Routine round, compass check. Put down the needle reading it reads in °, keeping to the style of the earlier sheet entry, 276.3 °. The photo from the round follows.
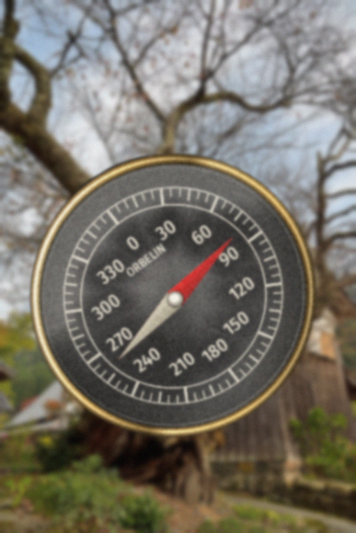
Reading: 80 °
